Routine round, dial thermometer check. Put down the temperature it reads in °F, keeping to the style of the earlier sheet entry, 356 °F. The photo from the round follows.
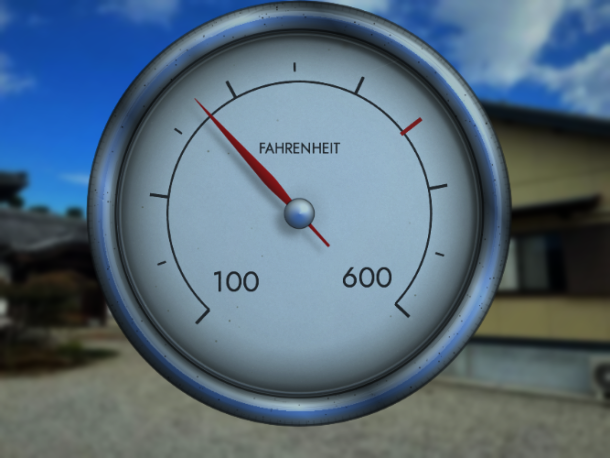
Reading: 275 °F
